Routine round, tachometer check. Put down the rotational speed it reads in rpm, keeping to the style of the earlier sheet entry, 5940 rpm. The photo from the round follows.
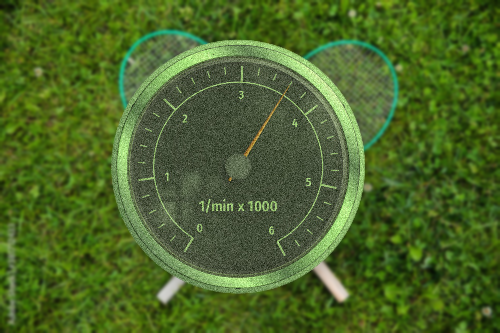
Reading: 3600 rpm
